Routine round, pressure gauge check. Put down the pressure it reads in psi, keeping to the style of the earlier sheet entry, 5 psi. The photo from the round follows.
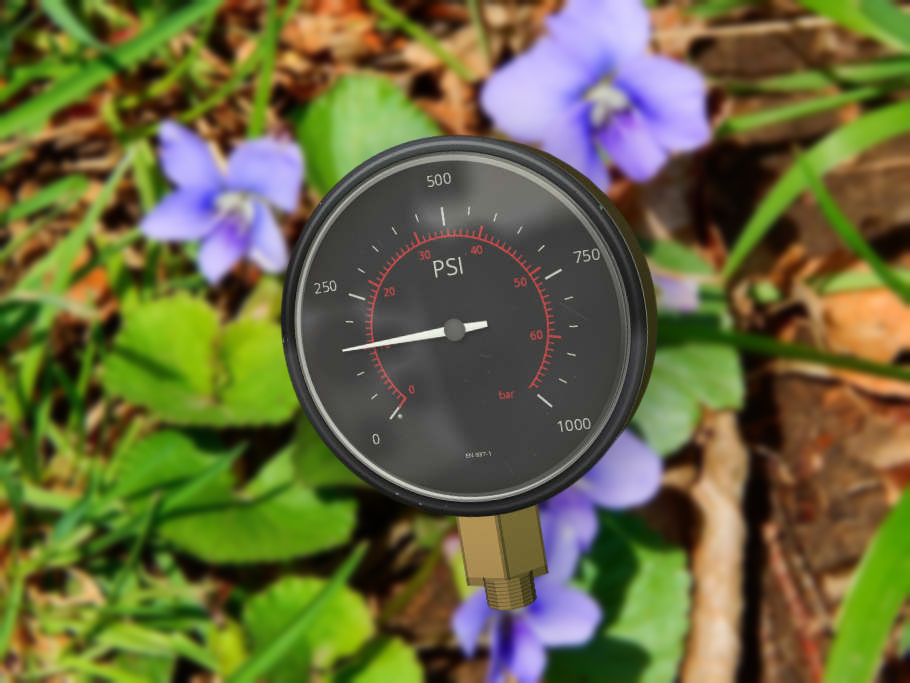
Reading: 150 psi
